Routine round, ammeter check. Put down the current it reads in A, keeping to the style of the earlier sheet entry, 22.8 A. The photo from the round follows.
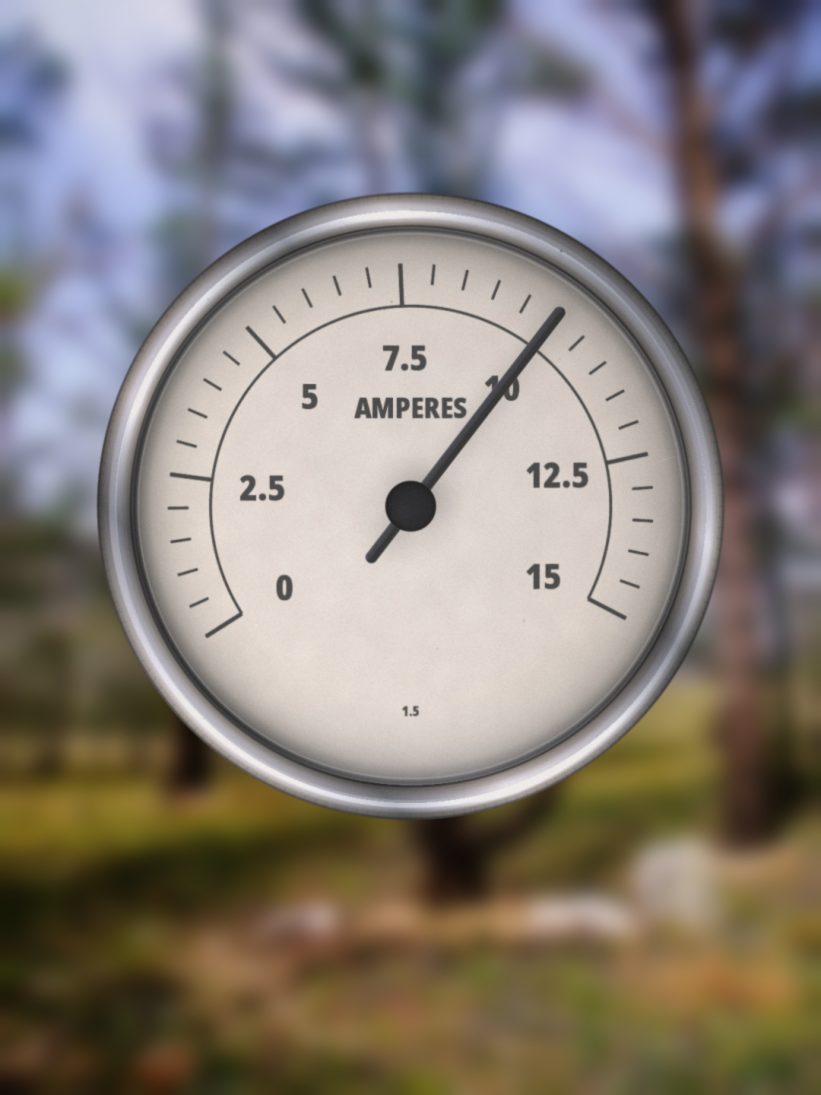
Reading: 10 A
